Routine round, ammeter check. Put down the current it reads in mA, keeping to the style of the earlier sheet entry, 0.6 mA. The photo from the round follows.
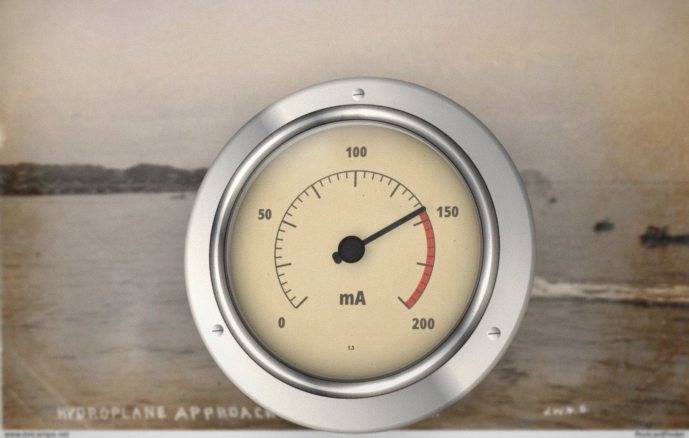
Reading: 145 mA
